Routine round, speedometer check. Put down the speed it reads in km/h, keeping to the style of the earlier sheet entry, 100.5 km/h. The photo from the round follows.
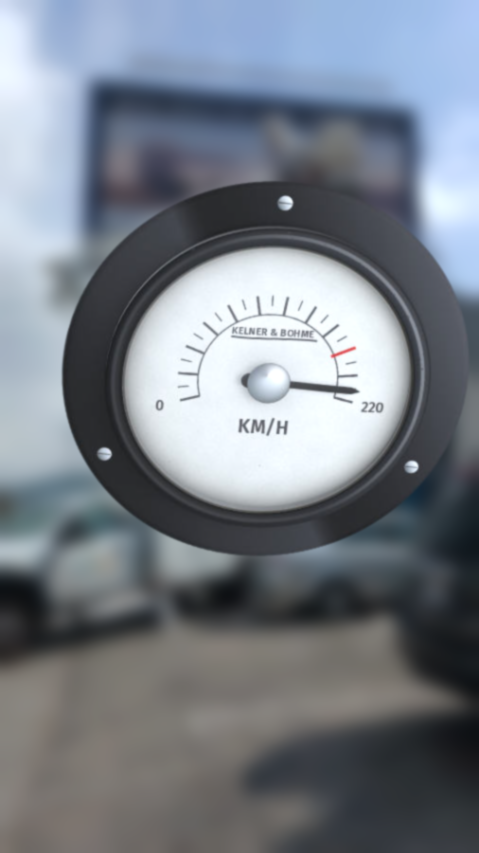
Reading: 210 km/h
